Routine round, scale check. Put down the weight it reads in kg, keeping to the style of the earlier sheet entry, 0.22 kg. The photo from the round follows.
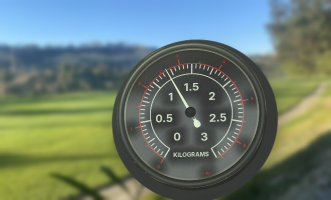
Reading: 1.2 kg
